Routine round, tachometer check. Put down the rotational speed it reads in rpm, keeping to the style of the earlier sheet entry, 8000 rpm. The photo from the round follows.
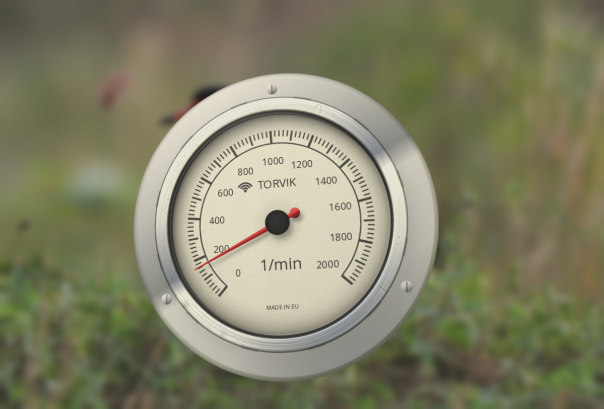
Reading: 160 rpm
